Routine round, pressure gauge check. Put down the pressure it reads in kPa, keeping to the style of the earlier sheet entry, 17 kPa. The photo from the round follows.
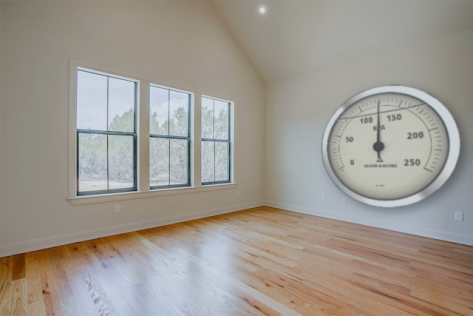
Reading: 125 kPa
